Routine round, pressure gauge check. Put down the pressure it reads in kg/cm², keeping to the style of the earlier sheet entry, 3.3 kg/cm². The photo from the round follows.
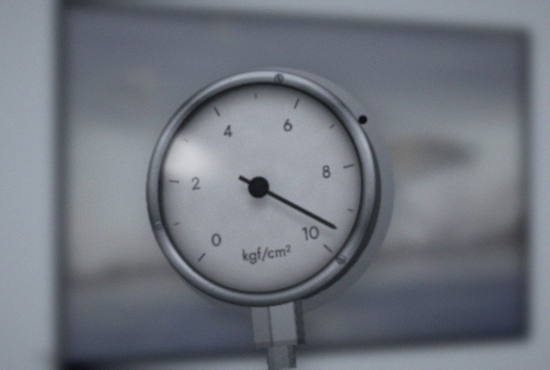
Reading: 9.5 kg/cm²
